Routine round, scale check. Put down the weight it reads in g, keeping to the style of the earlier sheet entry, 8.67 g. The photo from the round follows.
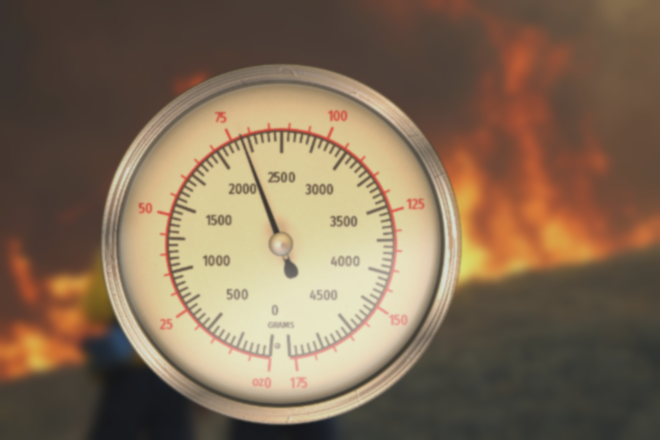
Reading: 2200 g
